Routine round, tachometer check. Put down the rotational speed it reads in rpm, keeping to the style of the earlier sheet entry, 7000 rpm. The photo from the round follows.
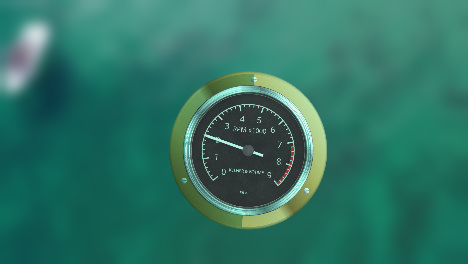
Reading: 2000 rpm
